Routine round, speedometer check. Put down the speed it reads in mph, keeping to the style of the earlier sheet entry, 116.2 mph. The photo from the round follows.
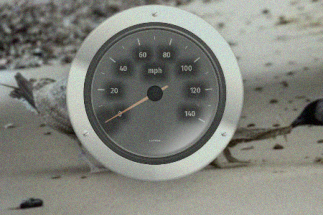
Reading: 0 mph
